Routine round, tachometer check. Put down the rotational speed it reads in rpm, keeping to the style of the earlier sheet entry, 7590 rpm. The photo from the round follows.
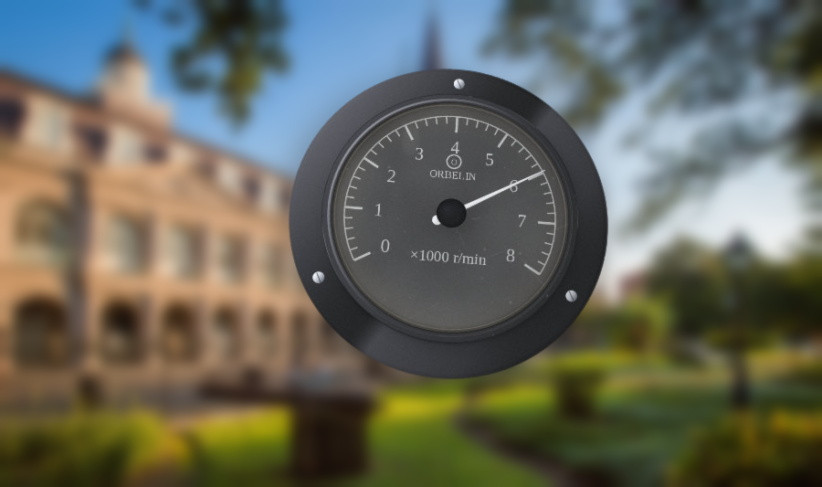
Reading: 6000 rpm
